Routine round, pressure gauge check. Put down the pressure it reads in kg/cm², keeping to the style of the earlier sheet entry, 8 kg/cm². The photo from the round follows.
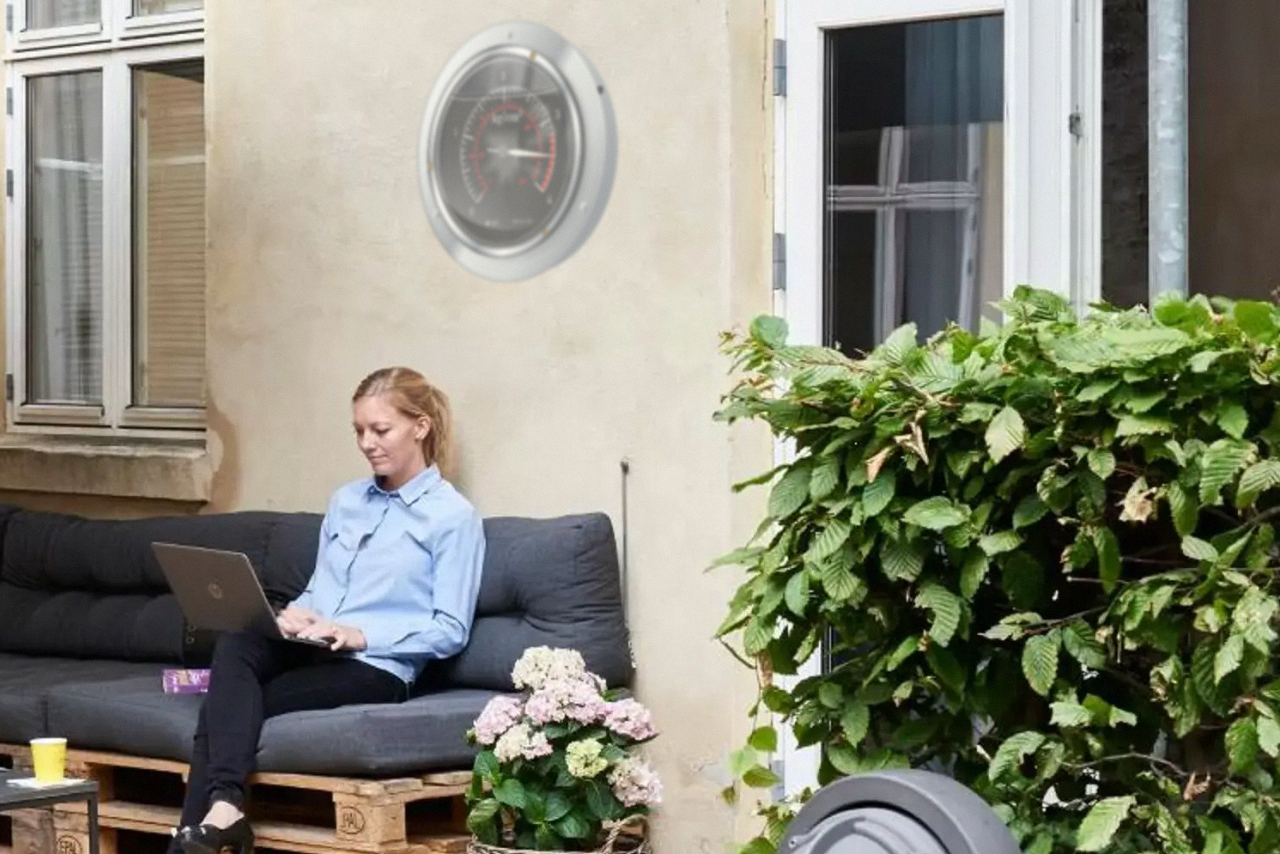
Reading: 3.5 kg/cm²
